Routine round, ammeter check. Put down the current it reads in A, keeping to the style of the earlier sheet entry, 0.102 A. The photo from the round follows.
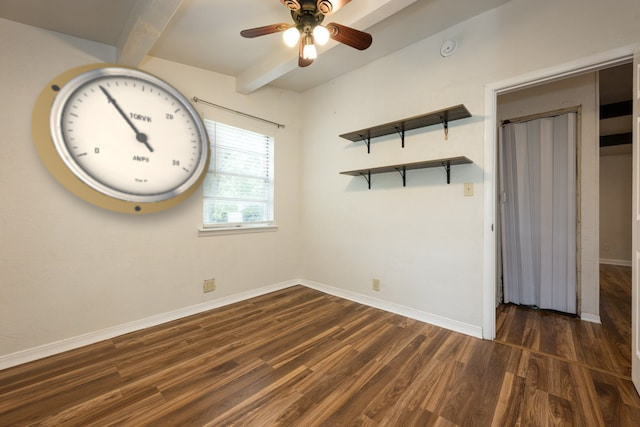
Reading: 10 A
